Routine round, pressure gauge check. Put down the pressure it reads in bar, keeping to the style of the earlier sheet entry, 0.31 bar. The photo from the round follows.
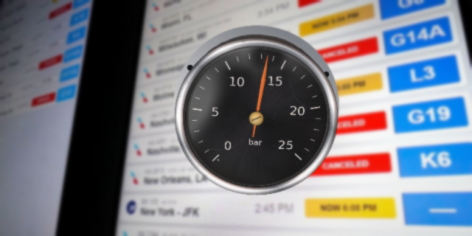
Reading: 13.5 bar
